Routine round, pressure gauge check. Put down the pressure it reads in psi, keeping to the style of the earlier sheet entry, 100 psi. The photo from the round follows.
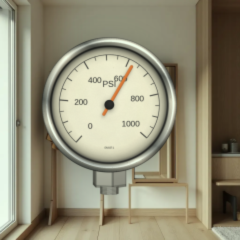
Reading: 625 psi
